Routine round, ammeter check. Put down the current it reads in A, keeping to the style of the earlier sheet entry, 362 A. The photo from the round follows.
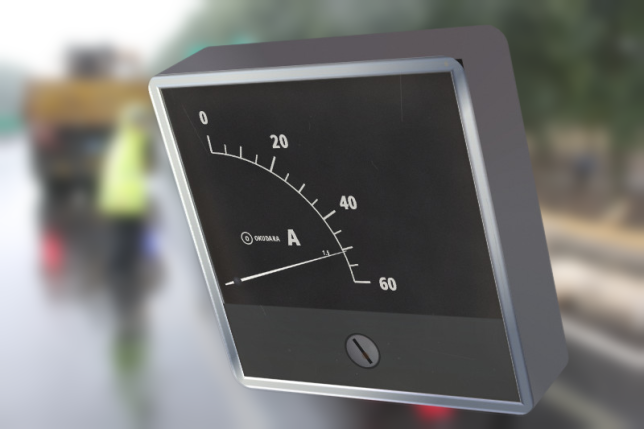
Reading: 50 A
